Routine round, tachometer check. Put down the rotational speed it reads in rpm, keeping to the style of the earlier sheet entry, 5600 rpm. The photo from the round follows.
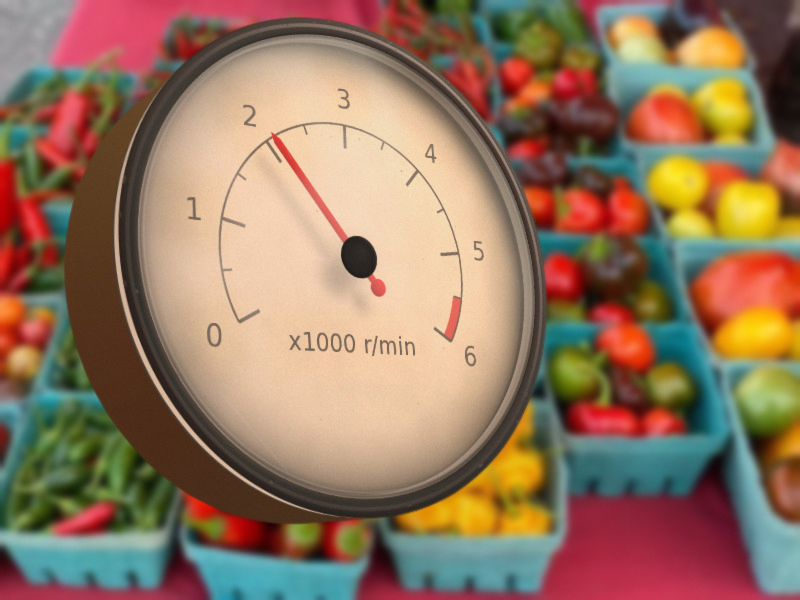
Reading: 2000 rpm
